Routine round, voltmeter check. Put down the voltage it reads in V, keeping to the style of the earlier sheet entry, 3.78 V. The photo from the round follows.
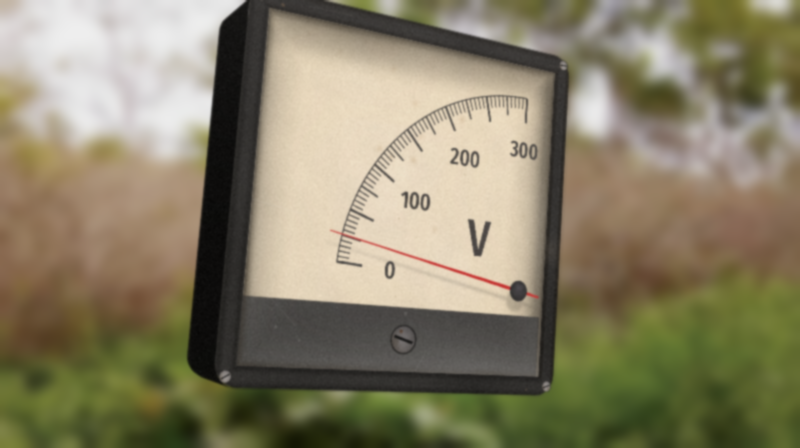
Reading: 25 V
